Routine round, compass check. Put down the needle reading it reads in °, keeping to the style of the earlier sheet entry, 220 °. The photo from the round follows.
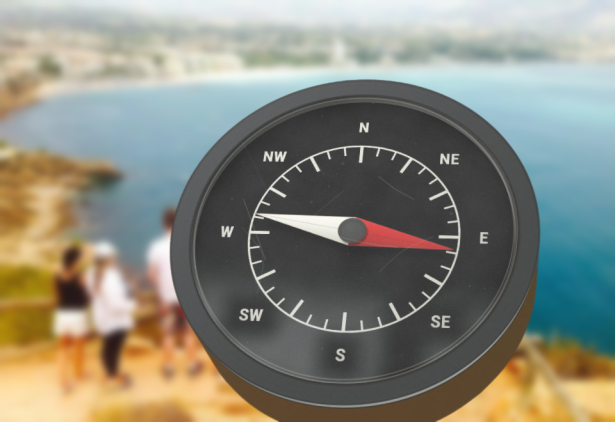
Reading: 100 °
